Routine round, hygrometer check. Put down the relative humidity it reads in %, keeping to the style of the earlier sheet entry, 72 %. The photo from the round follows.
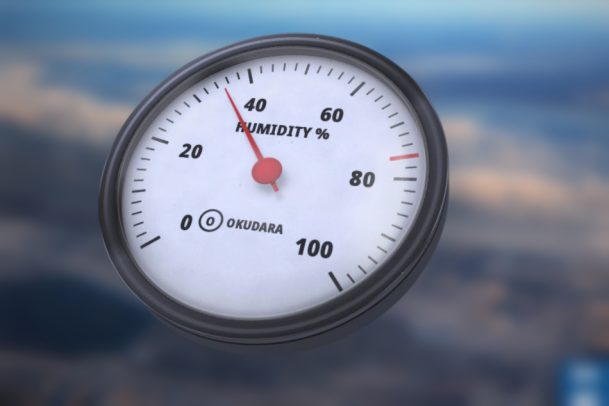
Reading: 35 %
